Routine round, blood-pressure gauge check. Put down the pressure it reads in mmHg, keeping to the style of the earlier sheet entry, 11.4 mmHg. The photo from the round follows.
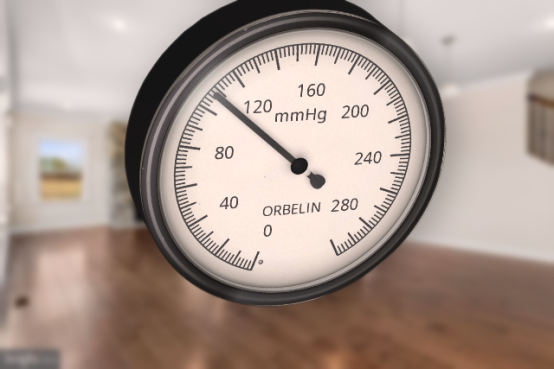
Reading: 108 mmHg
